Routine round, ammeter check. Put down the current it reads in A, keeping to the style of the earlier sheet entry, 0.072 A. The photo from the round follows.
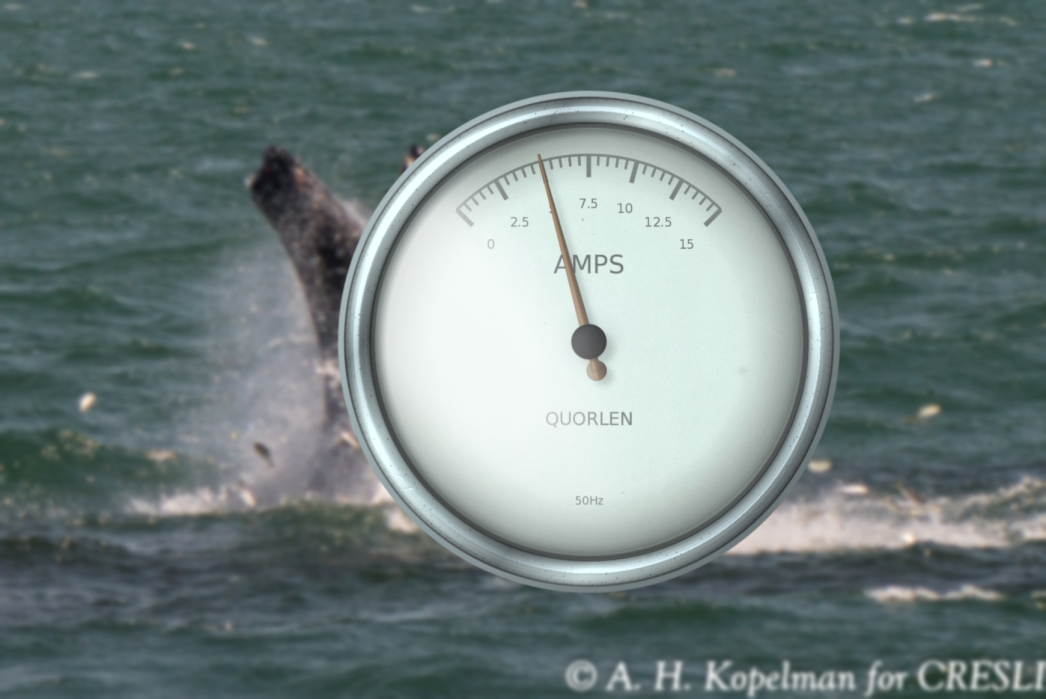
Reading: 5 A
